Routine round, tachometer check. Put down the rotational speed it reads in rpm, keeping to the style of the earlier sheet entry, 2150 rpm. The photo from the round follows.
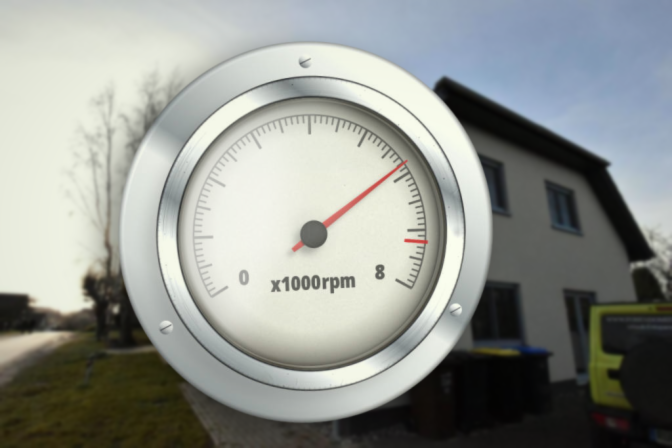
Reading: 5800 rpm
